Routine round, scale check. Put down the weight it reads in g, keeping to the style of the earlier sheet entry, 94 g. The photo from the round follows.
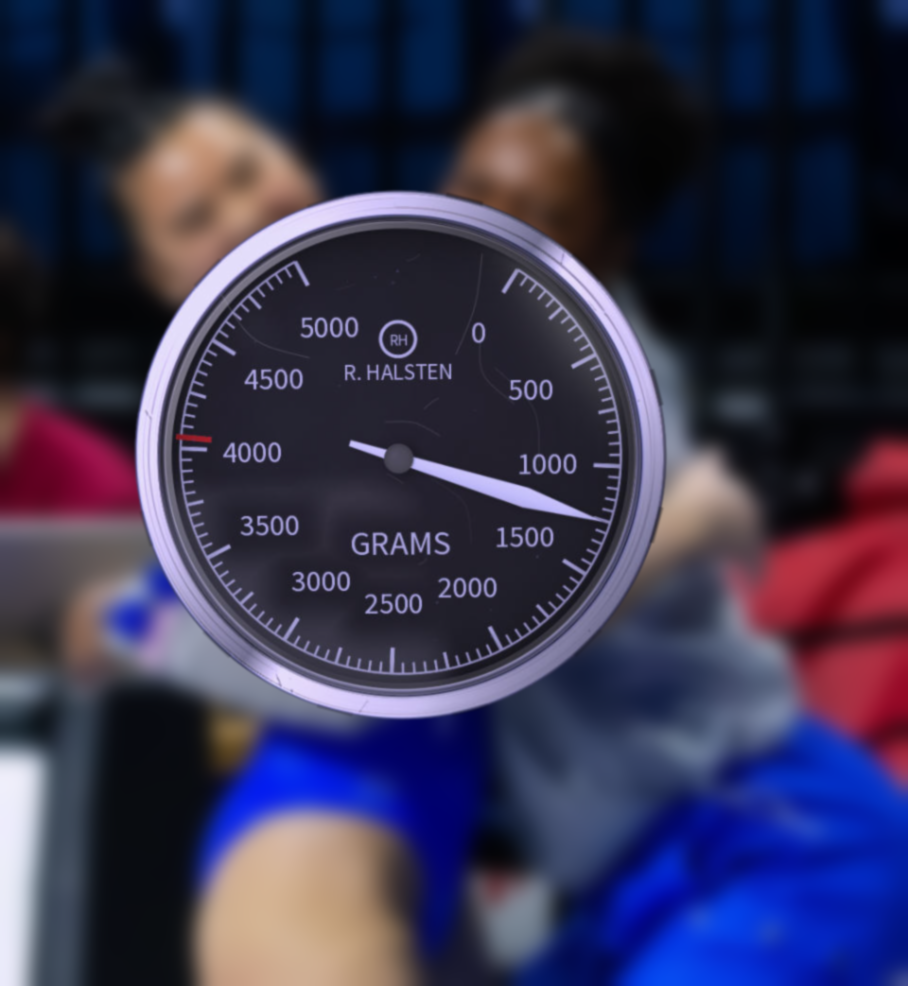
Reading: 1250 g
